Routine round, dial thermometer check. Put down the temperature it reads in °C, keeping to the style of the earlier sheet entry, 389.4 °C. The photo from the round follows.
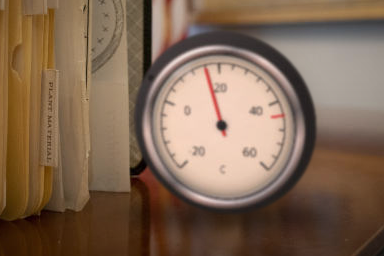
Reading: 16 °C
